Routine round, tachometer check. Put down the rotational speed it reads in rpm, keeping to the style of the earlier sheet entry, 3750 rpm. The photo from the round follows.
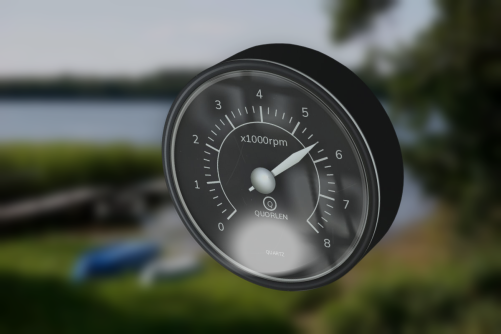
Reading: 5600 rpm
